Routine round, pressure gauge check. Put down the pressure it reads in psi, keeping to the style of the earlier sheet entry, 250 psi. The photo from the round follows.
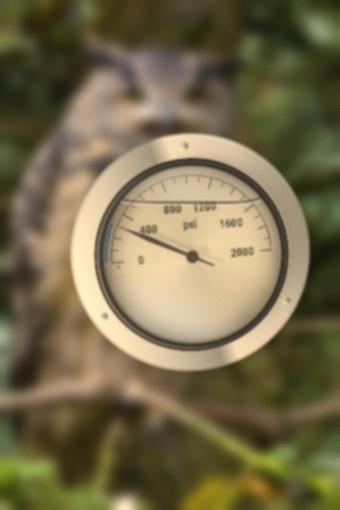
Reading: 300 psi
